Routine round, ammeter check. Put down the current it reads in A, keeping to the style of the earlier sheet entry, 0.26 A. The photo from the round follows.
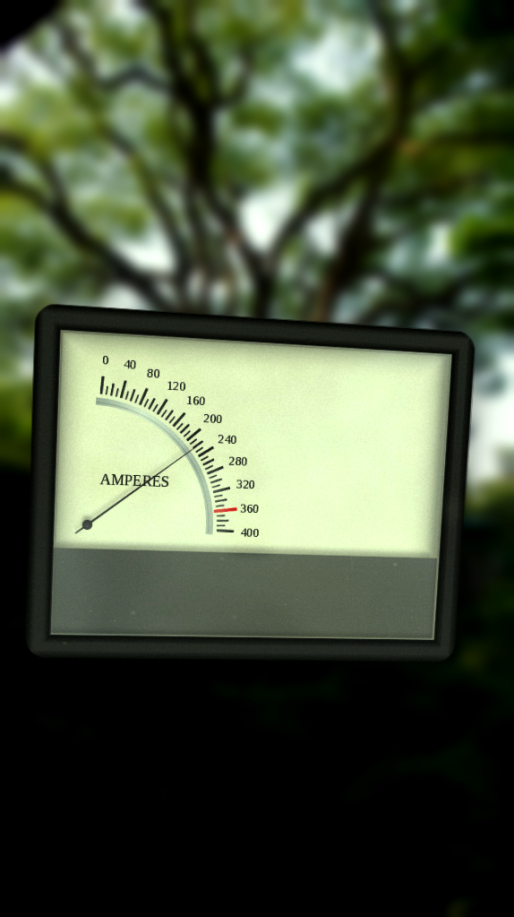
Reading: 220 A
